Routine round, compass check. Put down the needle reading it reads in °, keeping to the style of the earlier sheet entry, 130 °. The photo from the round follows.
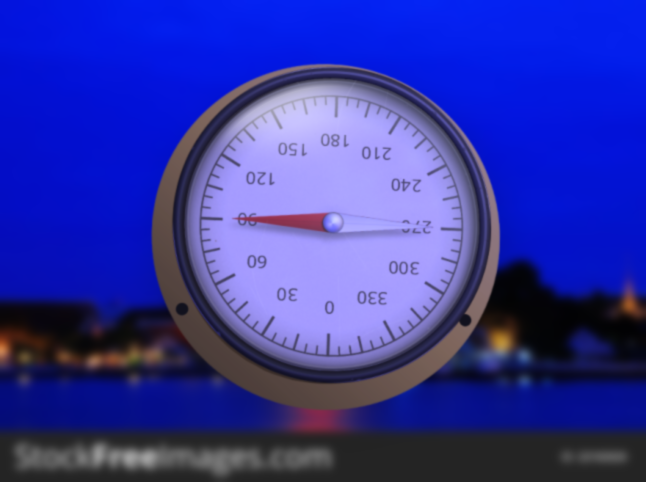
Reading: 90 °
